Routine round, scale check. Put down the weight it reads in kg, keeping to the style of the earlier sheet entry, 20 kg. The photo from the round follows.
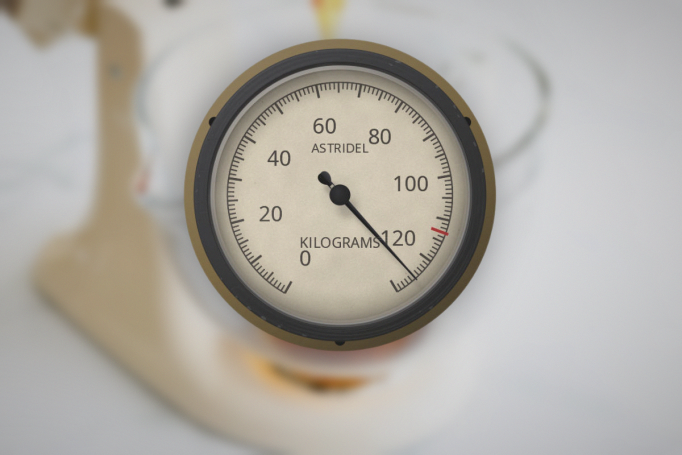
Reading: 125 kg
